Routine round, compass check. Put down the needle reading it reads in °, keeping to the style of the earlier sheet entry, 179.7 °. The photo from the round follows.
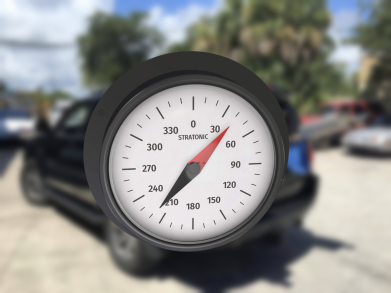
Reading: 40 °
